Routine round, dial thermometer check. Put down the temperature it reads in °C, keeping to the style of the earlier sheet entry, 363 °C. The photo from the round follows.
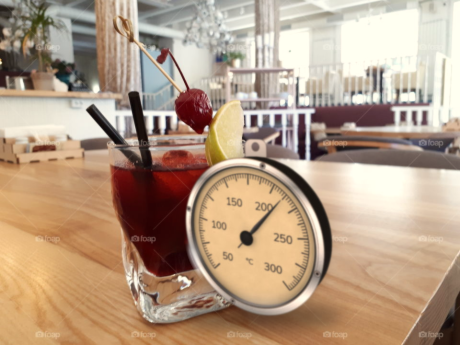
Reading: 212.5 °C
